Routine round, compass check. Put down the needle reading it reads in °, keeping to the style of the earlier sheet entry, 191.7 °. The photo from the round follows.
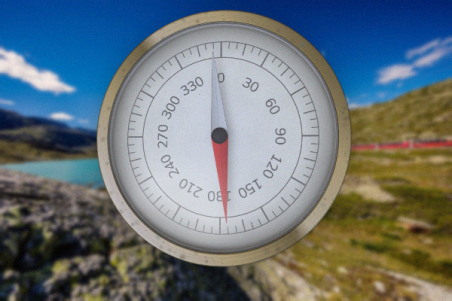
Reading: 175 °
